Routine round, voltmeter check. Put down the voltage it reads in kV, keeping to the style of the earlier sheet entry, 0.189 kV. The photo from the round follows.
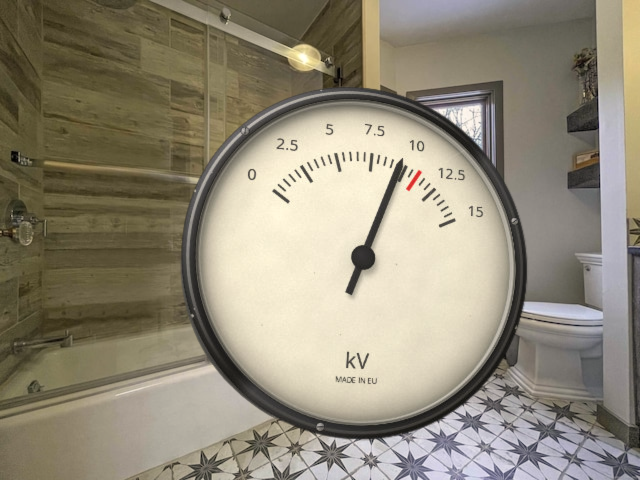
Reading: 9.5 kV
